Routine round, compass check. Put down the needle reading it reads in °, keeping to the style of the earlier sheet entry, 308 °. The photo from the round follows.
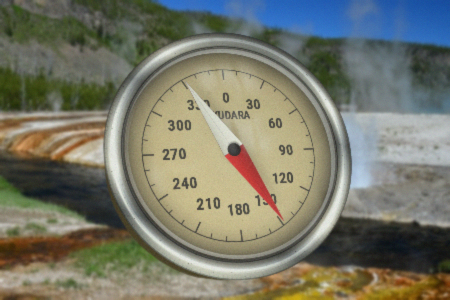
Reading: 150 °
